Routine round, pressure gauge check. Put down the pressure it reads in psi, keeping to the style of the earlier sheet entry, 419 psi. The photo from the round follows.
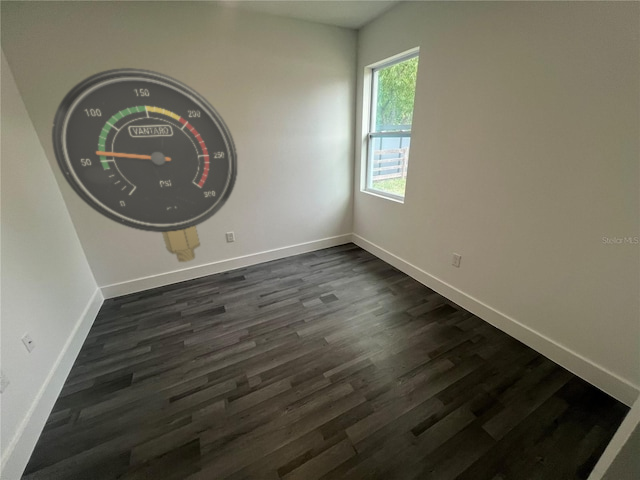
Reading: 60 psi
